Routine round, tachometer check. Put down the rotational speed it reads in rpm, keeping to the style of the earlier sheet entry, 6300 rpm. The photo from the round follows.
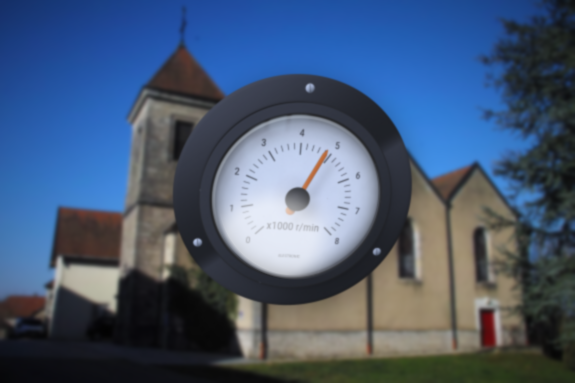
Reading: 4800 rpm
